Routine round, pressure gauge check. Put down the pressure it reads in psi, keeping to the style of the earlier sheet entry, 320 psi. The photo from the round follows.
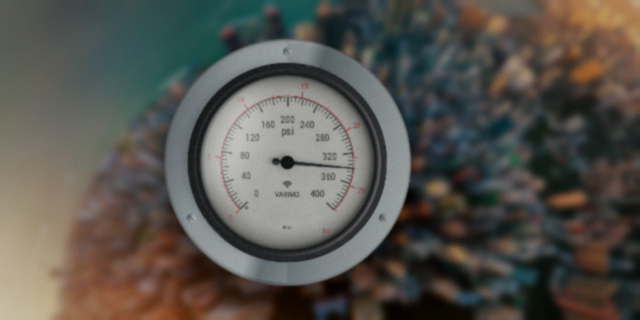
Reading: 340 psi
